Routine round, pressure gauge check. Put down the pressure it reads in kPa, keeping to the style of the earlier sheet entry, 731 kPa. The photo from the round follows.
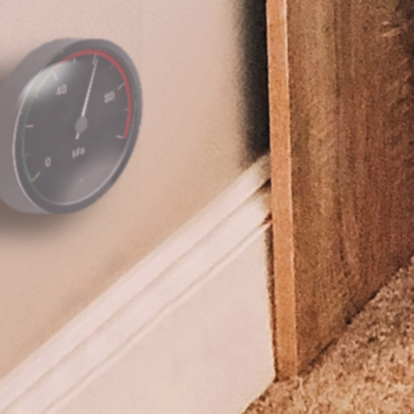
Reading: 60 kPa
